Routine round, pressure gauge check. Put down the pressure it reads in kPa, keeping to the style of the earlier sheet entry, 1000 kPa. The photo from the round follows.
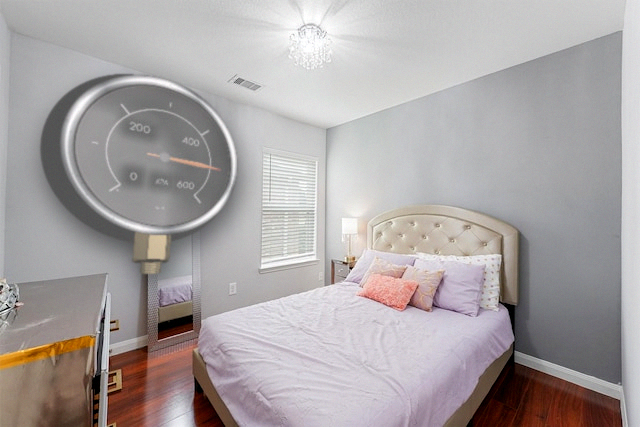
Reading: 500 kPa
